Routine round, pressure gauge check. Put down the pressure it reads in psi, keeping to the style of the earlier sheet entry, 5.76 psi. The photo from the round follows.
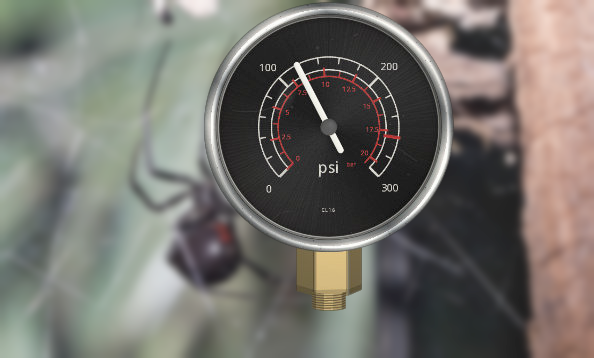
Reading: 120 psi
